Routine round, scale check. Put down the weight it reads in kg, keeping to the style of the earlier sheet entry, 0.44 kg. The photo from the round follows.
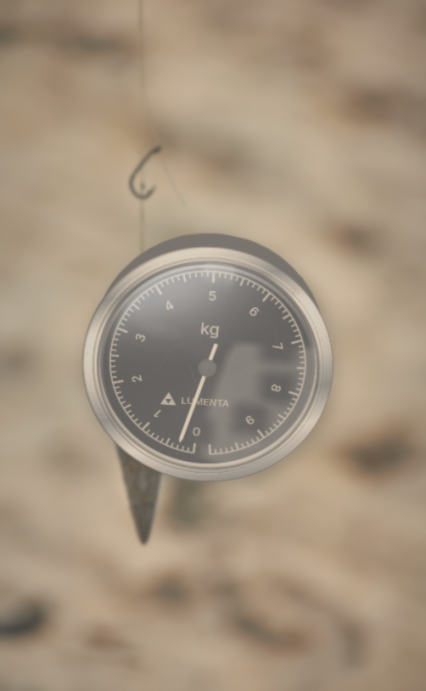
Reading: 0.3 kg
